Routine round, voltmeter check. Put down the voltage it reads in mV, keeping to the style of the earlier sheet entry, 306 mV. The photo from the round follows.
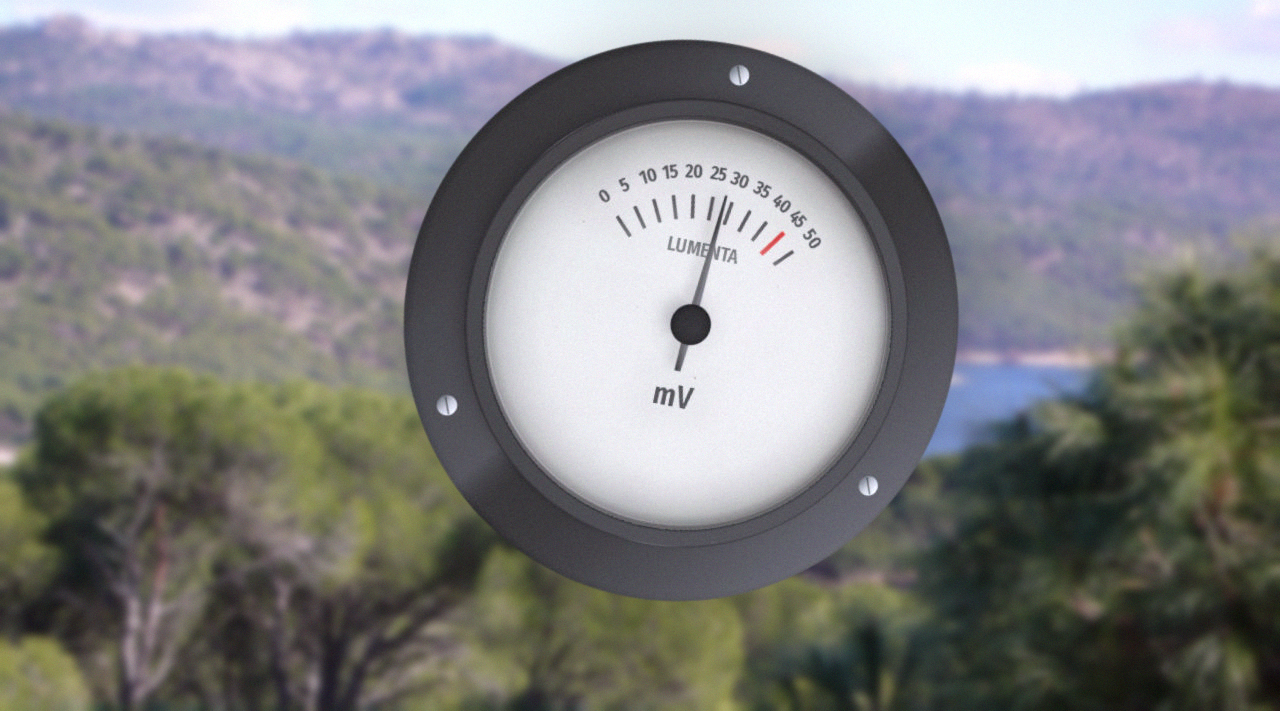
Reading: 27.5 mV
